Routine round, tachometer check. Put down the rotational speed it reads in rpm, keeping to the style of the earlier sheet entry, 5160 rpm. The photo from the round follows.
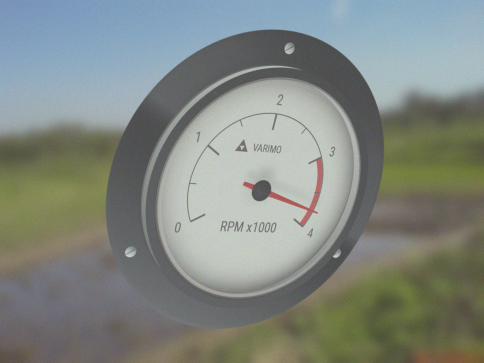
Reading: 3750 rpm
